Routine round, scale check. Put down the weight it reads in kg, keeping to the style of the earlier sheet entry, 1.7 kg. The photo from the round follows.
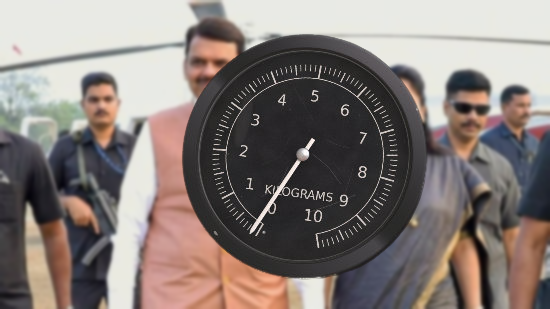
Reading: 0.1 kg
